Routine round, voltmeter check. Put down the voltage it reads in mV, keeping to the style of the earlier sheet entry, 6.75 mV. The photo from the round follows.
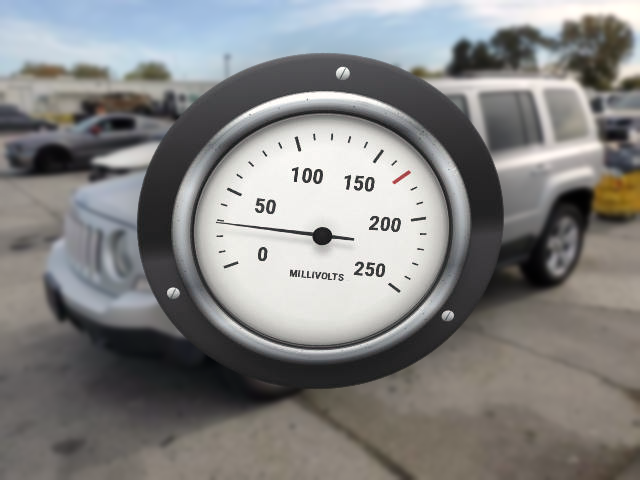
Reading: 30 mV
